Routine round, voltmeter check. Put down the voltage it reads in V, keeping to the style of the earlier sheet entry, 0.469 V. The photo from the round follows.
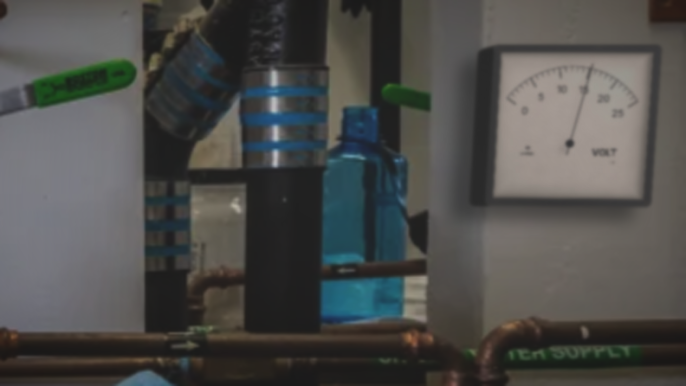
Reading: 15 V
